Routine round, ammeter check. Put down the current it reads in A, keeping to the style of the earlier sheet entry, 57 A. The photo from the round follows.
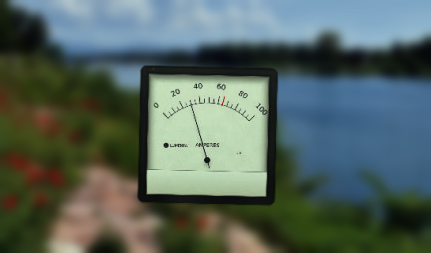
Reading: 30 A
